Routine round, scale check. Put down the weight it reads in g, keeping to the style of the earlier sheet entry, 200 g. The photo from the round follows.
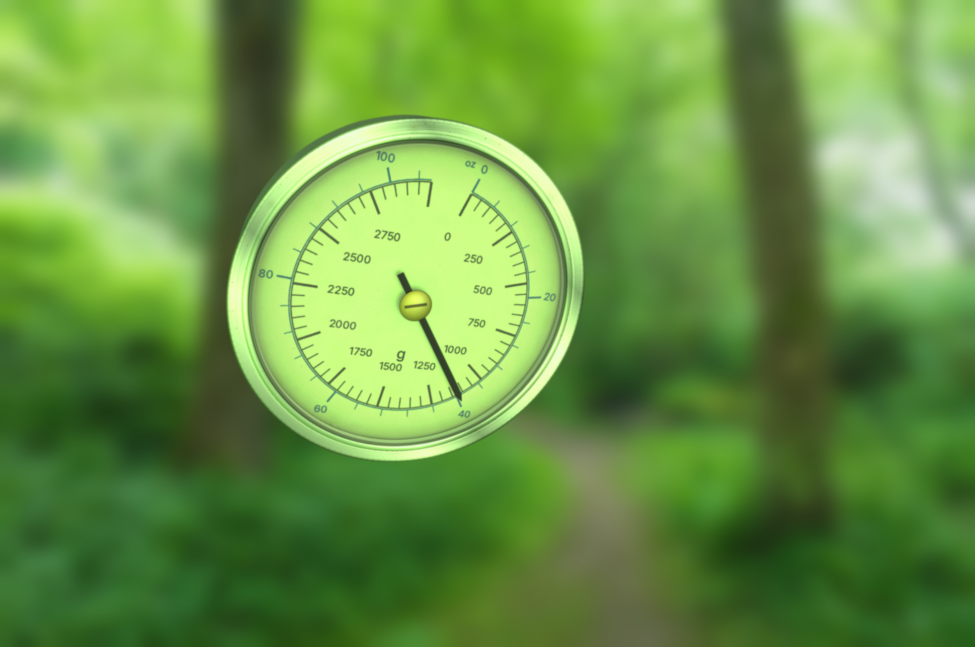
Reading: 1125 g
